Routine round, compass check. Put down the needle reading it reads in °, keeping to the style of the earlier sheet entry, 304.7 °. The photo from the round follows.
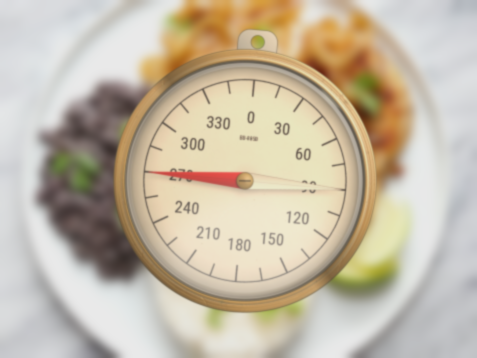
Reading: 270 °
